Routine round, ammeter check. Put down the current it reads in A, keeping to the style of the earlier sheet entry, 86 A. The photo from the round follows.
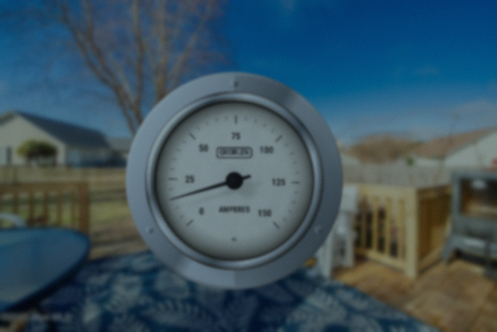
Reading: 15 A
